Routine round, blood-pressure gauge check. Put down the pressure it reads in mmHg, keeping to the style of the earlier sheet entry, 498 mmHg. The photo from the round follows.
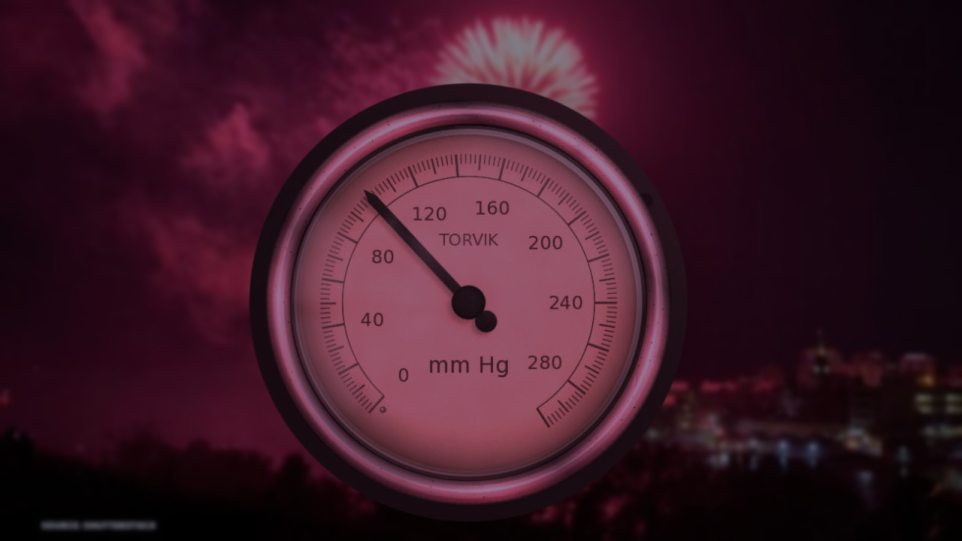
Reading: 100 mmHg
